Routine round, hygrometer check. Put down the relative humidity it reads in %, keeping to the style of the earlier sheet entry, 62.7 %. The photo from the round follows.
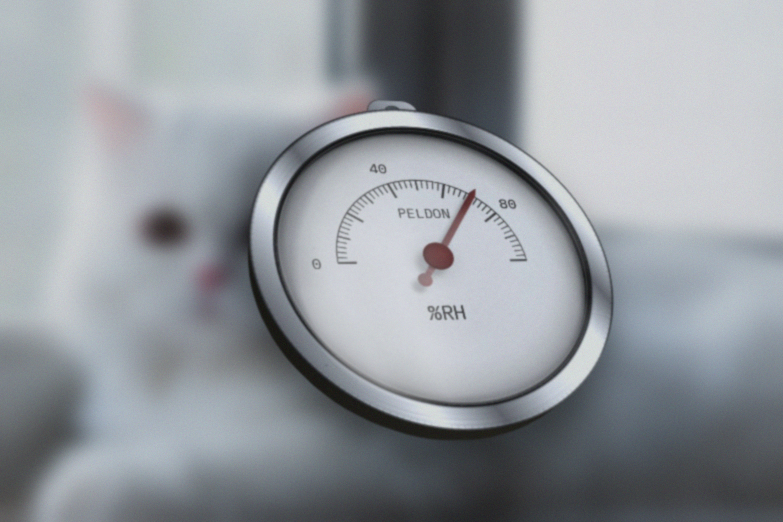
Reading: 70 %
